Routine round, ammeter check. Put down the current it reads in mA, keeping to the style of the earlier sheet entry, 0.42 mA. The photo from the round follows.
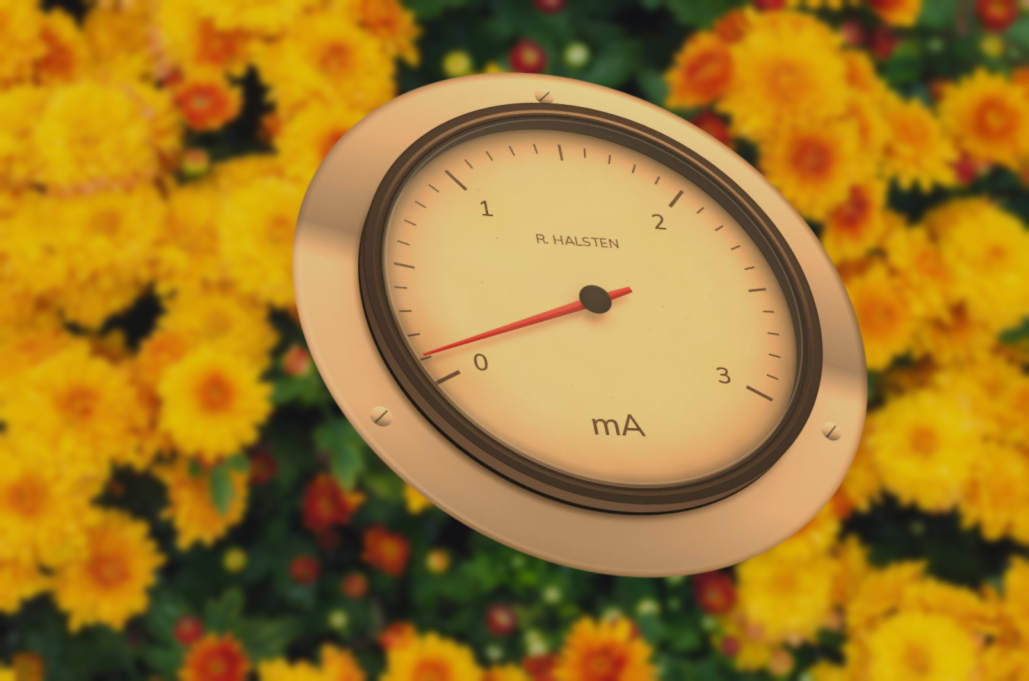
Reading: 0.1 mA
